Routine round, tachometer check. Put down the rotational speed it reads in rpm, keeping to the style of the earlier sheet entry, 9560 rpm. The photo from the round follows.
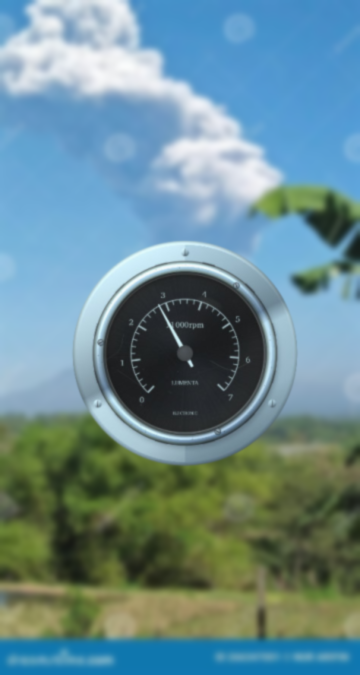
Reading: 2800 rpm
